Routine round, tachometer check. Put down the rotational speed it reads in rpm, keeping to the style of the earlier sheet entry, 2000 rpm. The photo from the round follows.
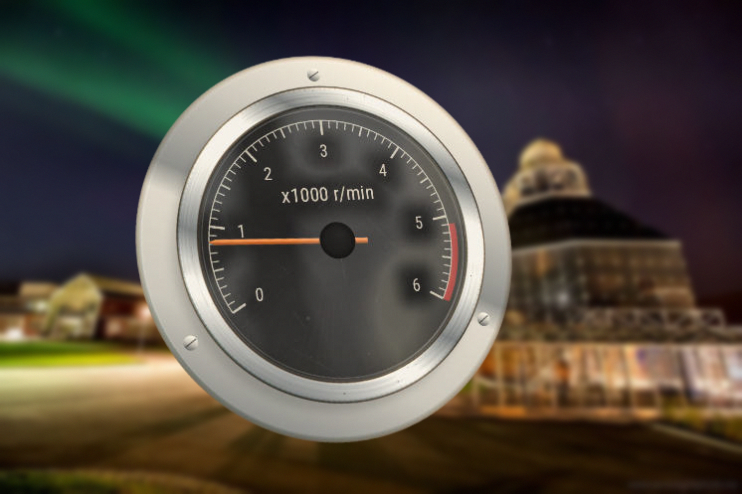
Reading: 800 rpm
